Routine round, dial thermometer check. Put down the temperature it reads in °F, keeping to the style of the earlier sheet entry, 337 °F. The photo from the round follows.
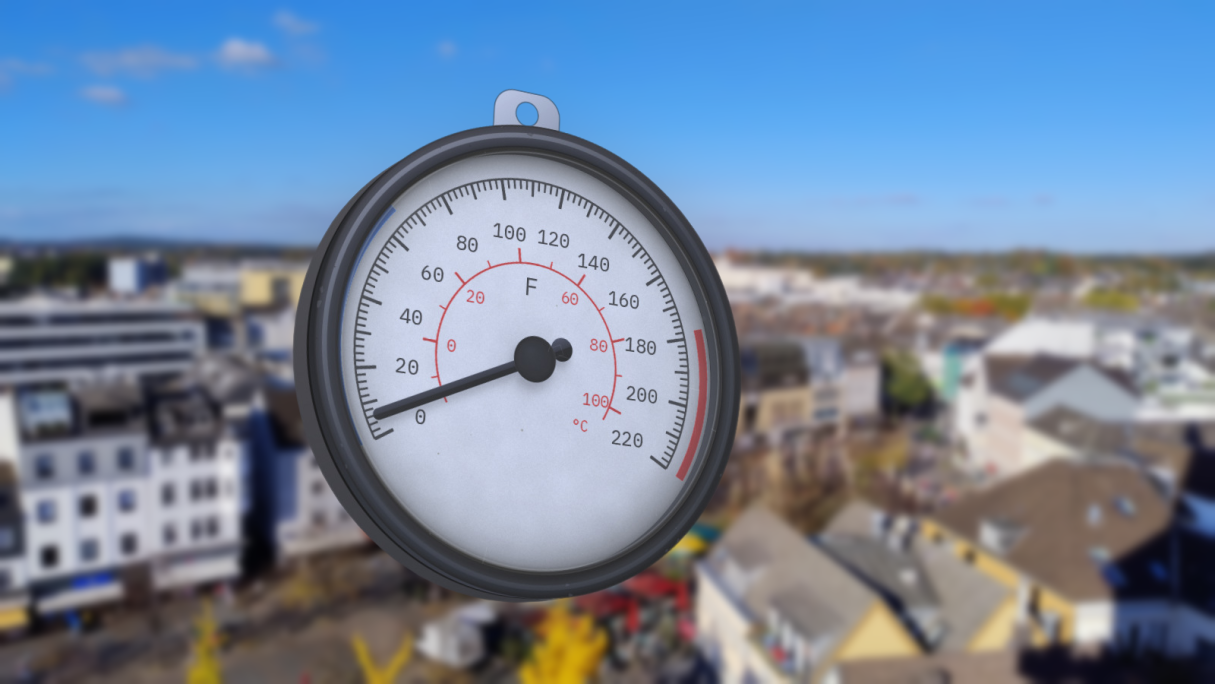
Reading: 6 °F
